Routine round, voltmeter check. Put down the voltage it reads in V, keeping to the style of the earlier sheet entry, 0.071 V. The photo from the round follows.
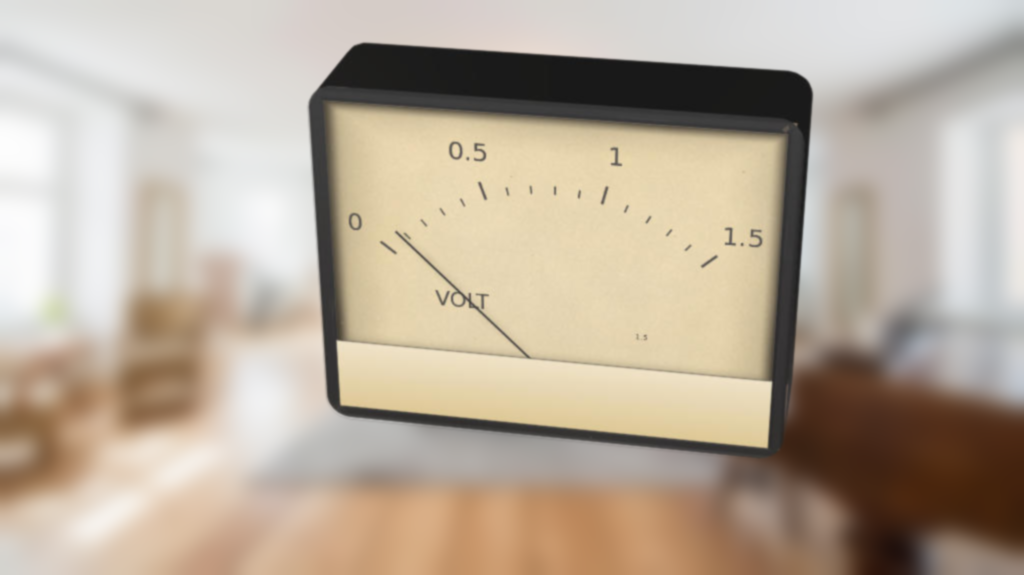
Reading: 0.1 V
